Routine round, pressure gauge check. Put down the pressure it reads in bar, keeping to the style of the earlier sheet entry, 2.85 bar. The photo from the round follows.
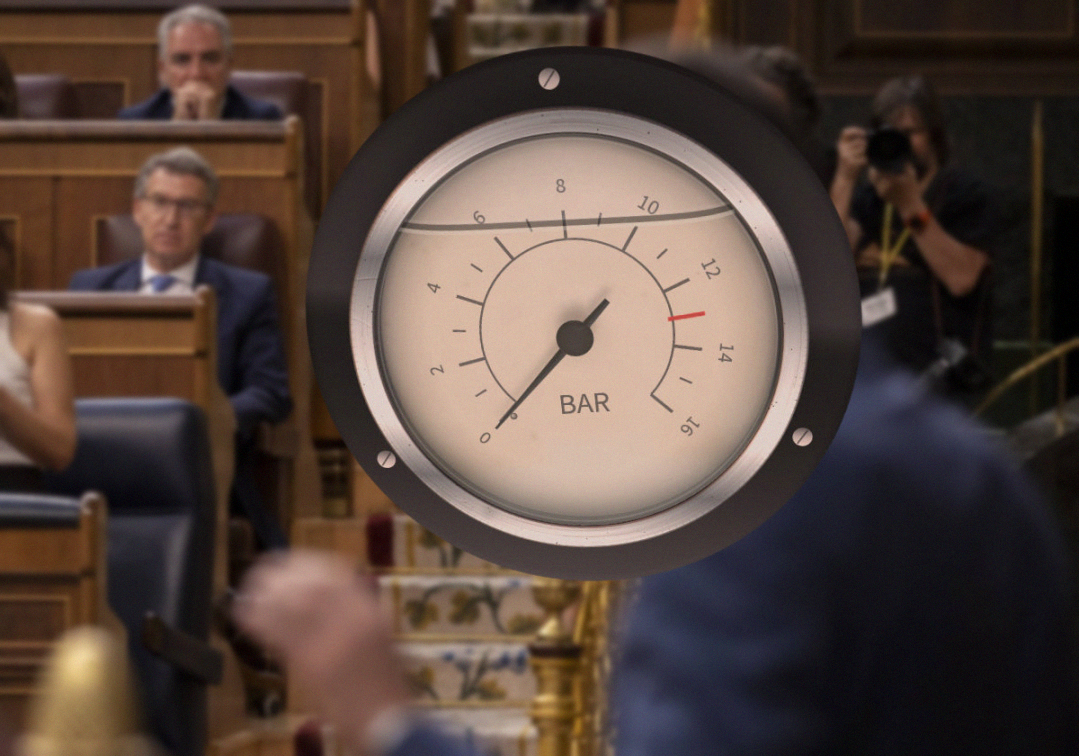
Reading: 0 bar
